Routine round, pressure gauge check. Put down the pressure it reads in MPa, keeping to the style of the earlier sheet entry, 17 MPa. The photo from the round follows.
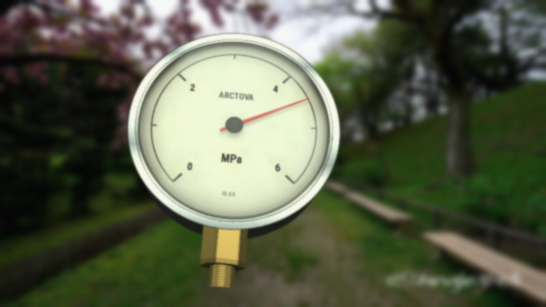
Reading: 4.5 MPa
